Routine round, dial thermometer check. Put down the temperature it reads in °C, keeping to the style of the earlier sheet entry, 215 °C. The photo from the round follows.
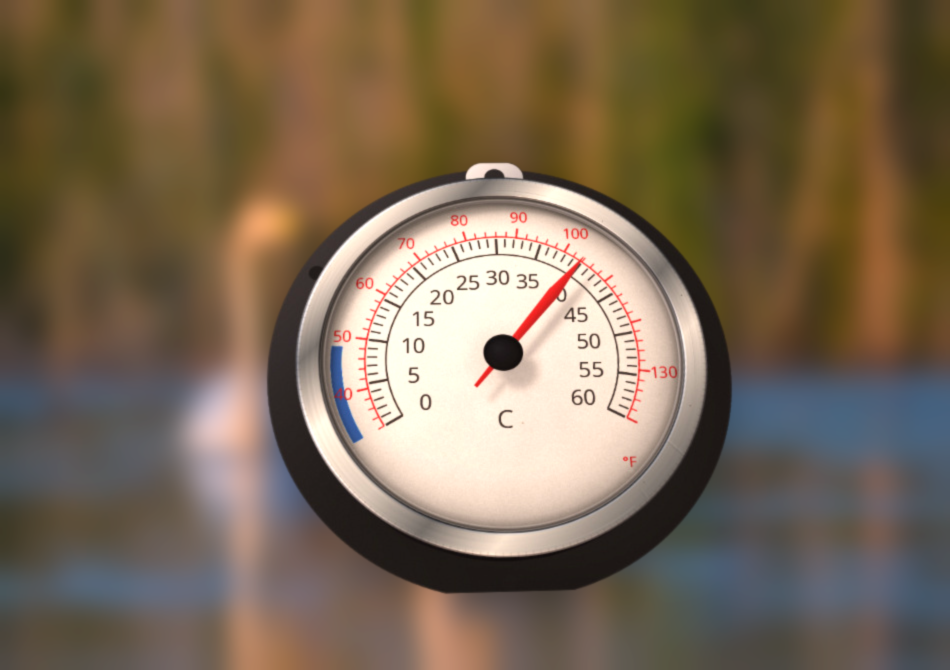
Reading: 40 °C
